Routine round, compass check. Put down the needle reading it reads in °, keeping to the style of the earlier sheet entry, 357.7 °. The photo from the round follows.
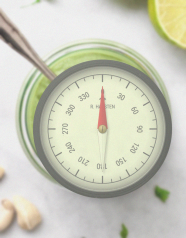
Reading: 0 °
